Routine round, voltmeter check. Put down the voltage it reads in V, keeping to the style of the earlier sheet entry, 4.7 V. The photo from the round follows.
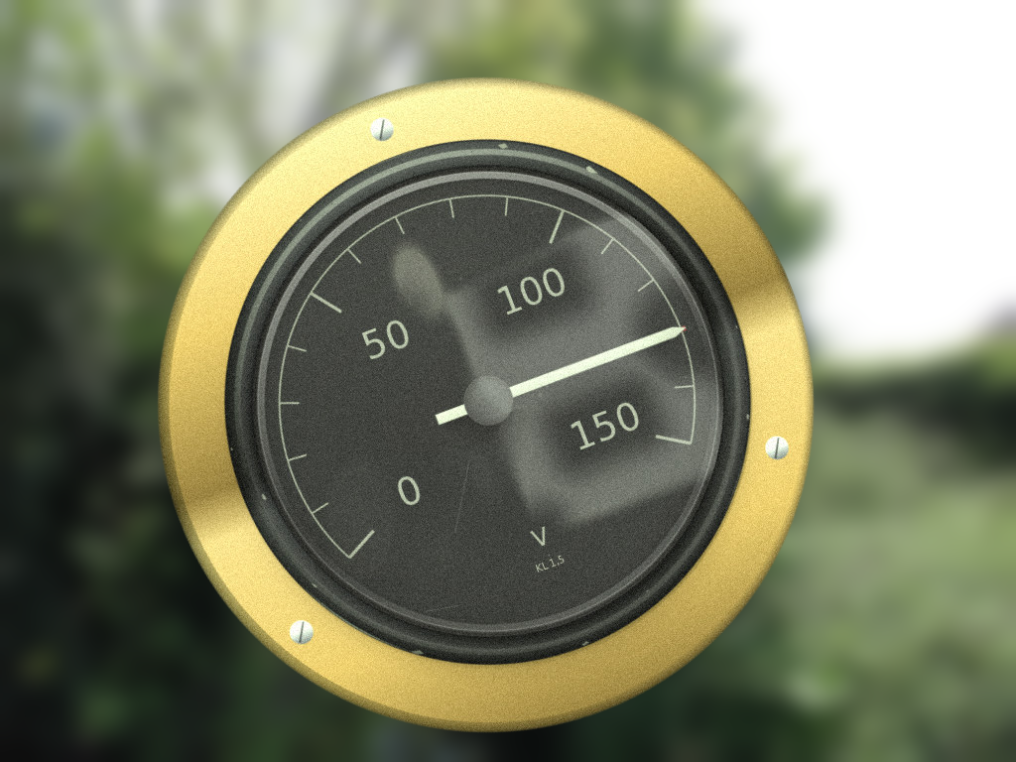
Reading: 130 V
